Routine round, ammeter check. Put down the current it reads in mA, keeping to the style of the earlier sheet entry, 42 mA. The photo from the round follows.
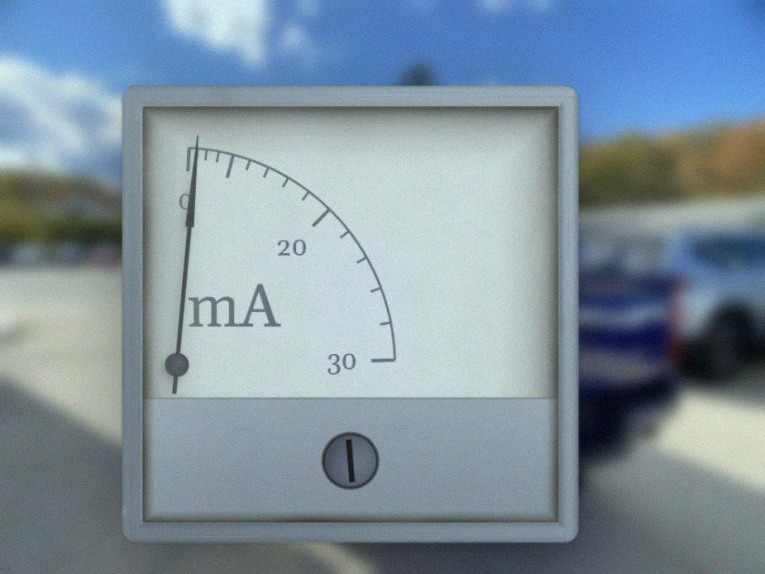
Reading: 4 mA
